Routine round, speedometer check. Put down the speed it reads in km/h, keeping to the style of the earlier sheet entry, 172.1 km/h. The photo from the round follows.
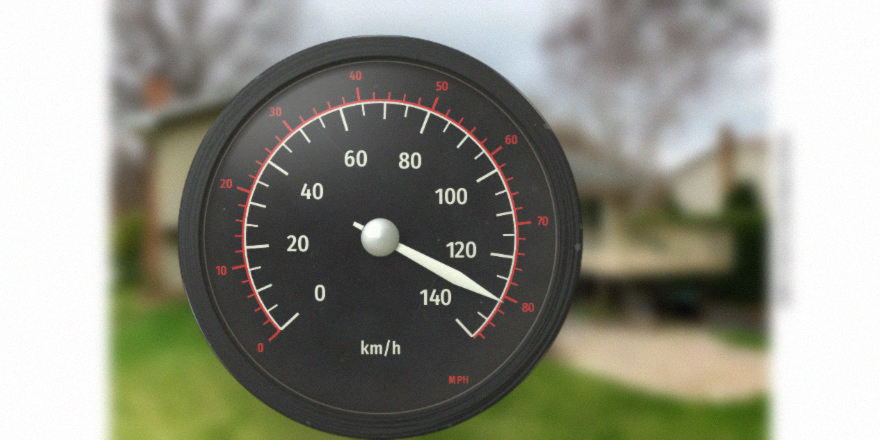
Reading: 130 km/h
